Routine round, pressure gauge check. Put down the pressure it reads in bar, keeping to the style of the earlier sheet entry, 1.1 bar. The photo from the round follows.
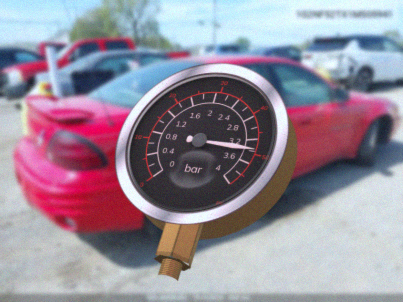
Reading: 3.4 bar
